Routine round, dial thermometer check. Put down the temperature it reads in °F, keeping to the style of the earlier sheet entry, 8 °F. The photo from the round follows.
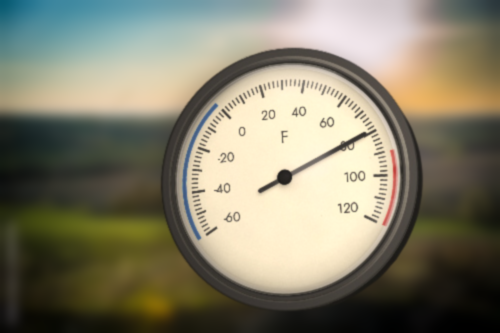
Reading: 80 °F
